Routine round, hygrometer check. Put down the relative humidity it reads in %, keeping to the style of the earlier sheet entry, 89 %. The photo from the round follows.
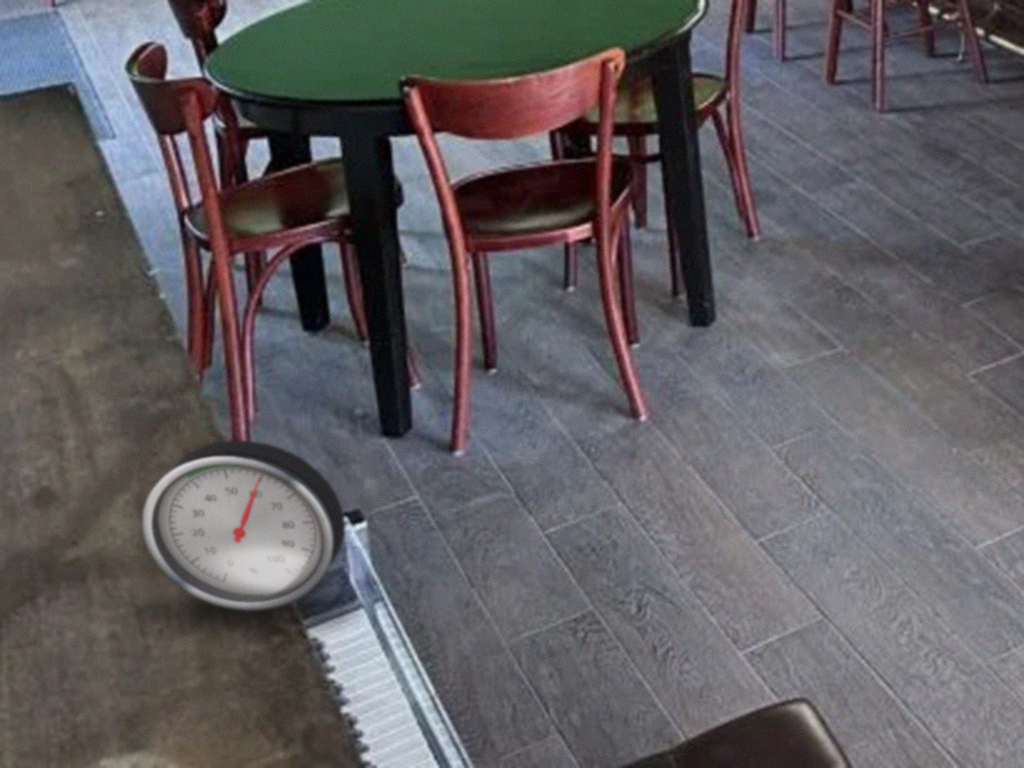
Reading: 60 %
